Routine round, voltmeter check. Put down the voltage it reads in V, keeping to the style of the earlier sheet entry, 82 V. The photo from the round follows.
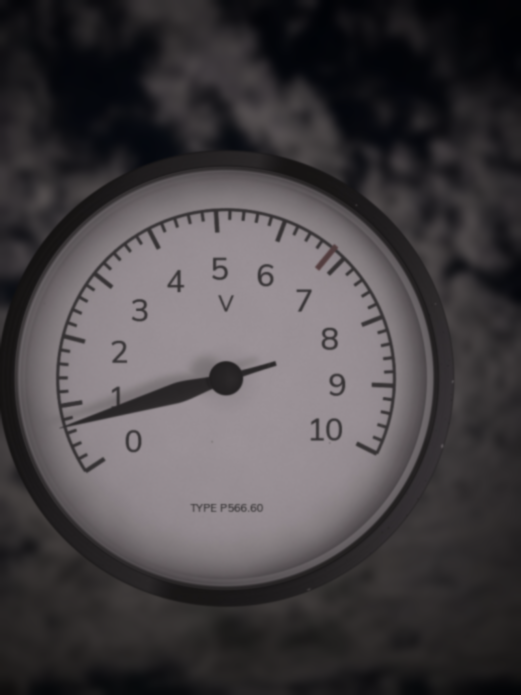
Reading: 0.7 V
